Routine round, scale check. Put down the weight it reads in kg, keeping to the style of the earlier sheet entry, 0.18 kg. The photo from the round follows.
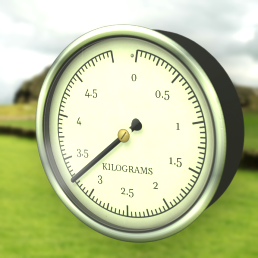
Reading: 3.25 kg
